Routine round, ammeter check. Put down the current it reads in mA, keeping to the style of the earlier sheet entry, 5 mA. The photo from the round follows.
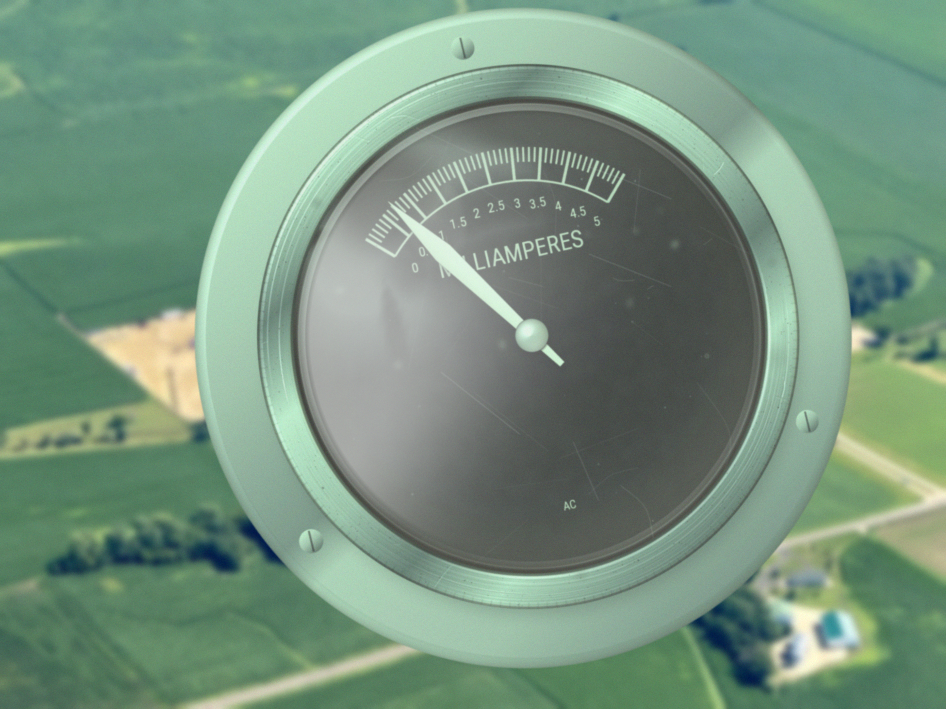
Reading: 0.7 mA
